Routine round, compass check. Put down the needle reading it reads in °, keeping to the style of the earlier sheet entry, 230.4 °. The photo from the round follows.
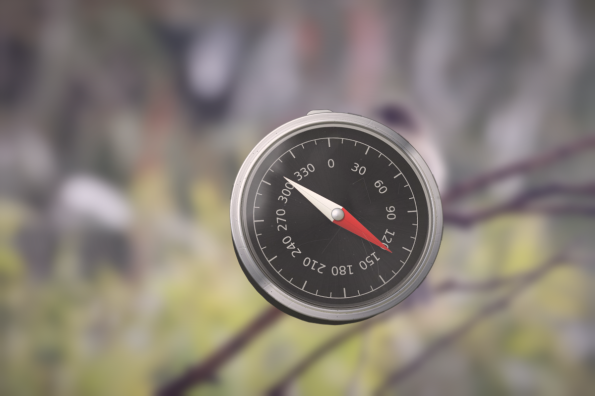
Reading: 130 °
